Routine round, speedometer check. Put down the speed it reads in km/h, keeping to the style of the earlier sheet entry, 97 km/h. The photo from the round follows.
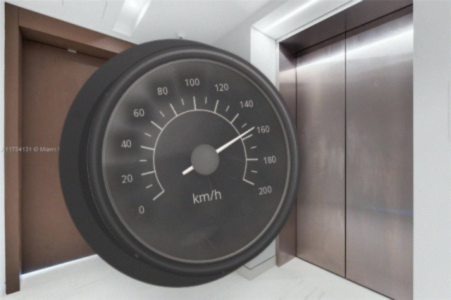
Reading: 155 km/h
